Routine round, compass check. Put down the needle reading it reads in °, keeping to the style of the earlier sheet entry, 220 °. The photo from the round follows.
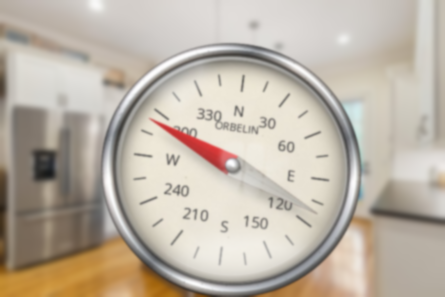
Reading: 292.5 °
